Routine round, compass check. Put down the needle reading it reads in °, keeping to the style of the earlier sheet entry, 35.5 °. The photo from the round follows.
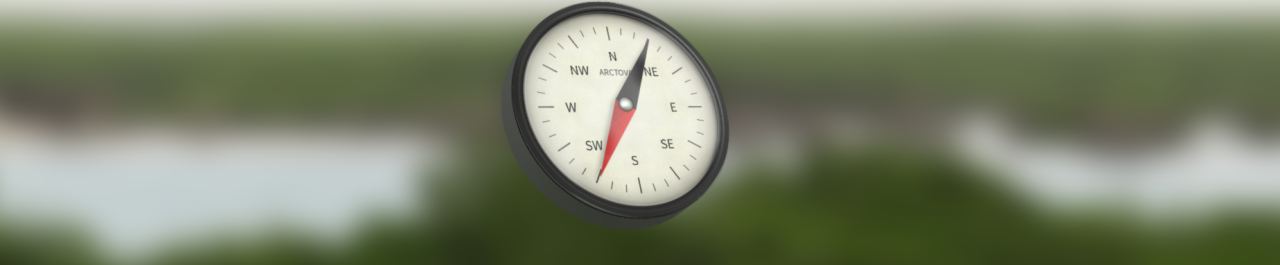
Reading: 210 °
